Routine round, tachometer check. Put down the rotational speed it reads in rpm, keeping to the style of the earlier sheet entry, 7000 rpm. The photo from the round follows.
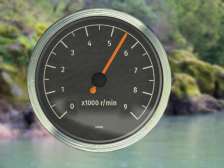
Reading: 5500 rpm
